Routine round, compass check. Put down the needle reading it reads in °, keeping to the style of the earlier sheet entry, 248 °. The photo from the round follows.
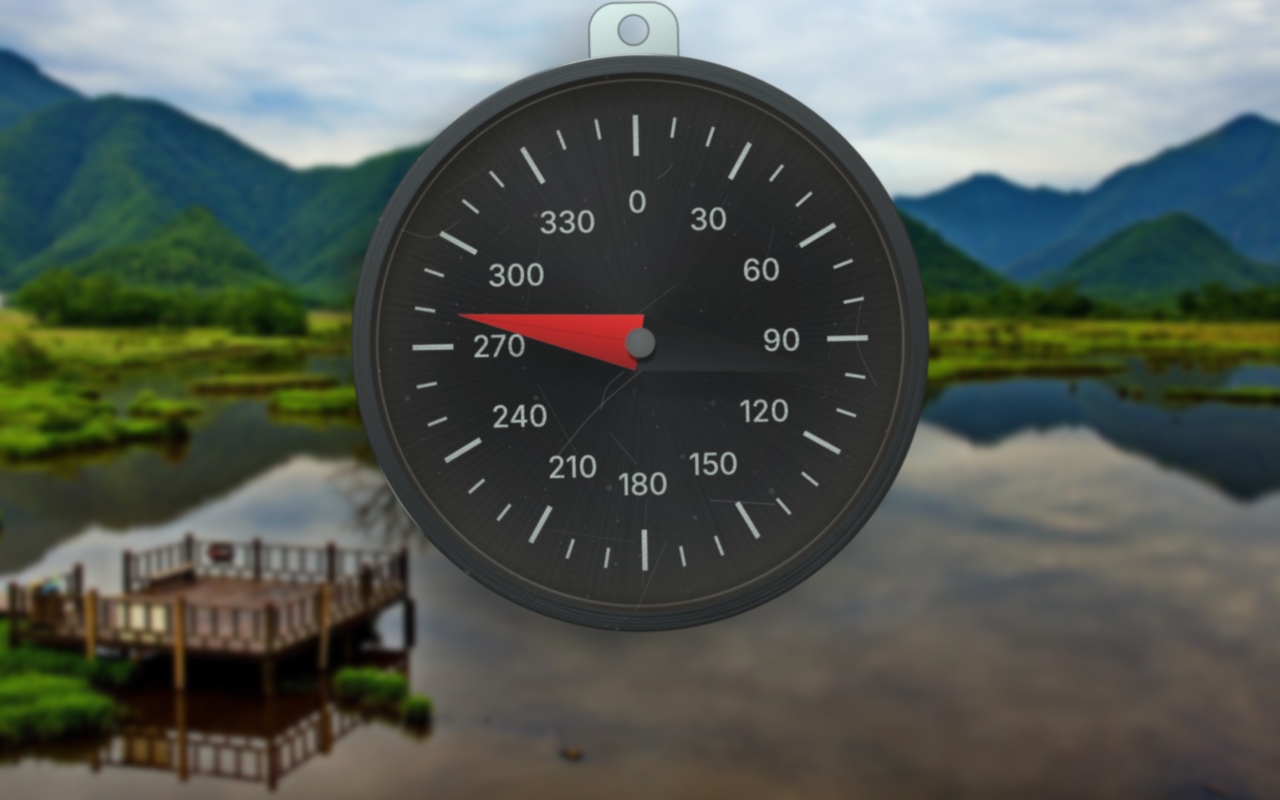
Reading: 280 °
